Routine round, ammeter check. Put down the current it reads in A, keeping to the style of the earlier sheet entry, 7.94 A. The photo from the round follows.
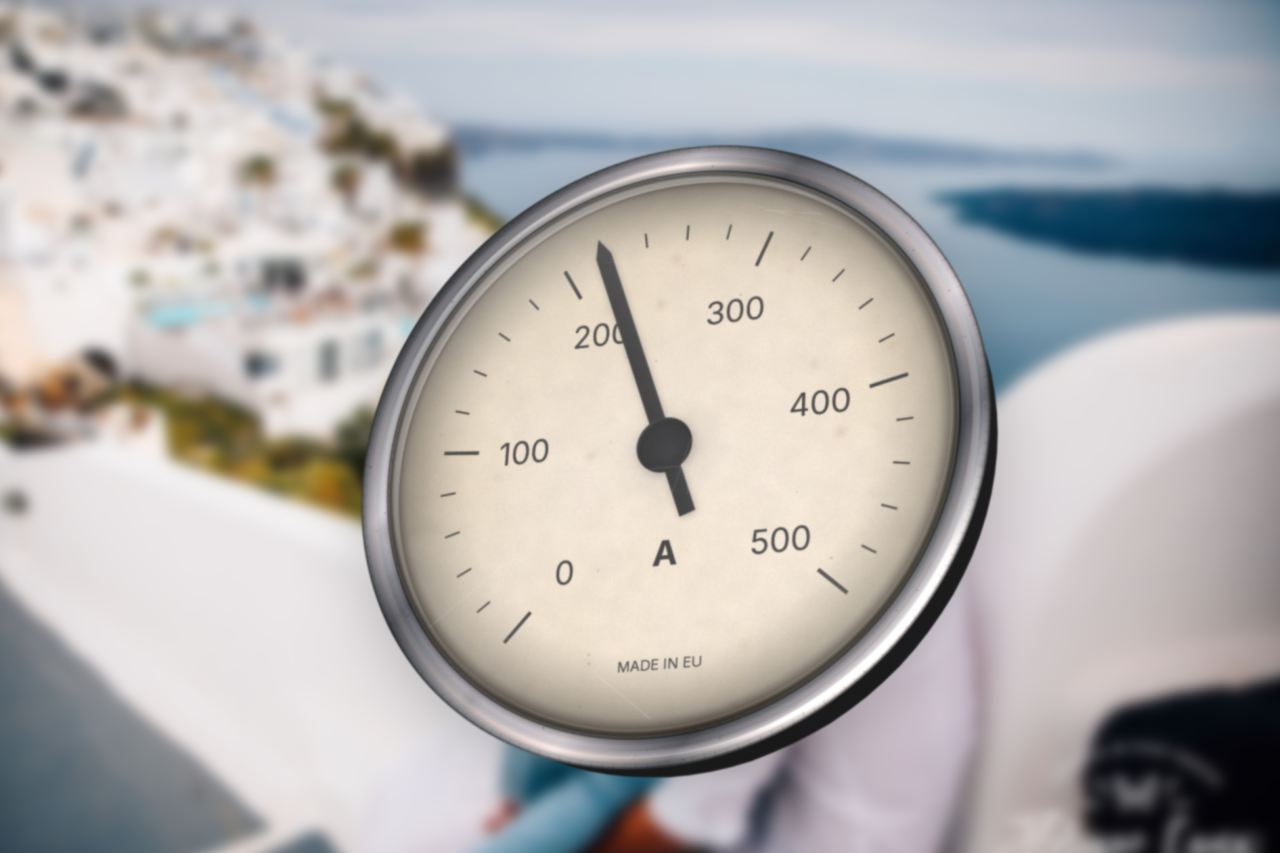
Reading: 220 A
